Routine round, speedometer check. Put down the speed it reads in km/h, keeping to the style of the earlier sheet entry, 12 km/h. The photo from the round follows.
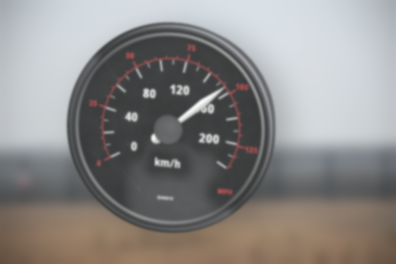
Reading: 155 km/h
